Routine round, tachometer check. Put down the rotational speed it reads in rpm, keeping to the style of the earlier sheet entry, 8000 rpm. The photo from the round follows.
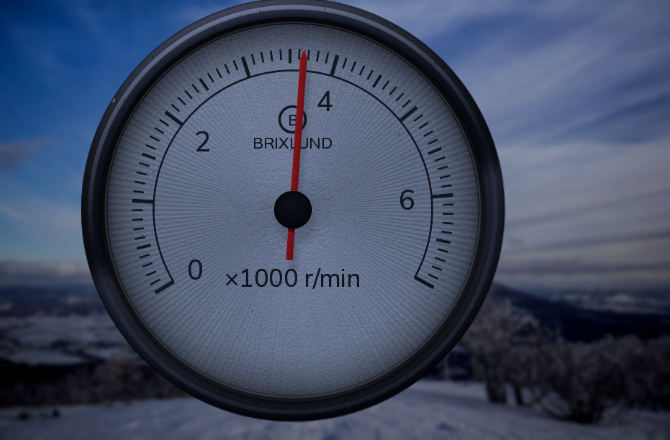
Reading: 3650 rpm
